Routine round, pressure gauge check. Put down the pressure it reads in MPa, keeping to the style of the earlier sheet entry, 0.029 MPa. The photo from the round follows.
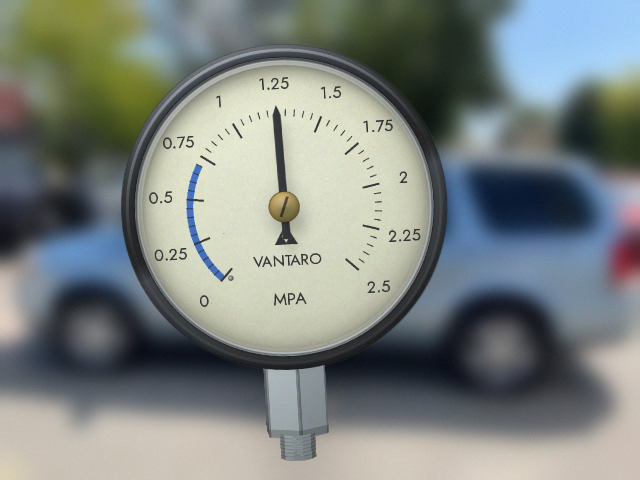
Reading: 1.25 MPa
